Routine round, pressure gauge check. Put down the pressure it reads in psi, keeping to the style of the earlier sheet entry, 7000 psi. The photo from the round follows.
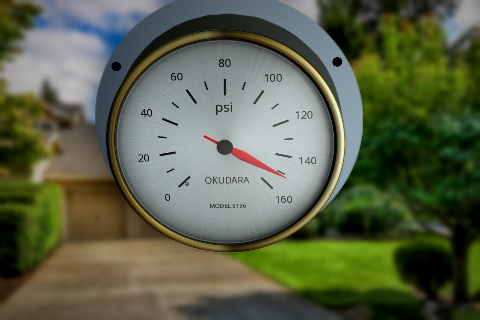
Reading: 150 psi
